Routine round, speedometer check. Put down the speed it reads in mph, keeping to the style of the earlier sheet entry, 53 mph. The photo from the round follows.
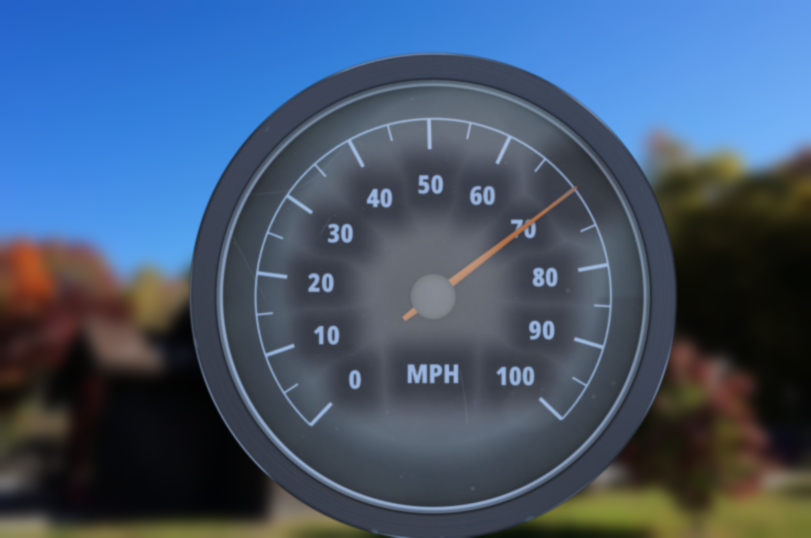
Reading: 70 mph
